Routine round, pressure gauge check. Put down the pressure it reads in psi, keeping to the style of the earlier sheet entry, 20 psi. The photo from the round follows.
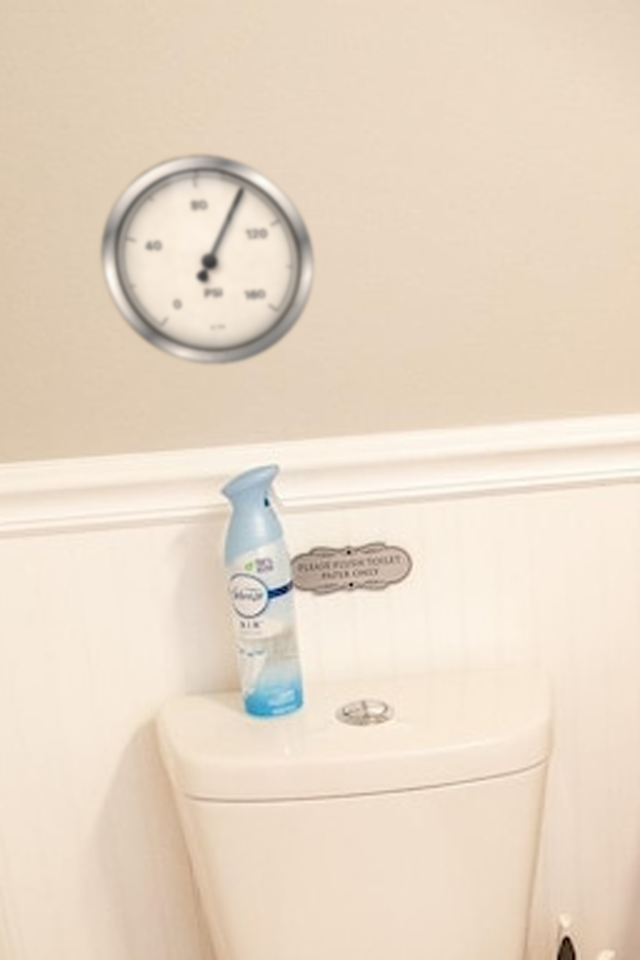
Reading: 100 psi
